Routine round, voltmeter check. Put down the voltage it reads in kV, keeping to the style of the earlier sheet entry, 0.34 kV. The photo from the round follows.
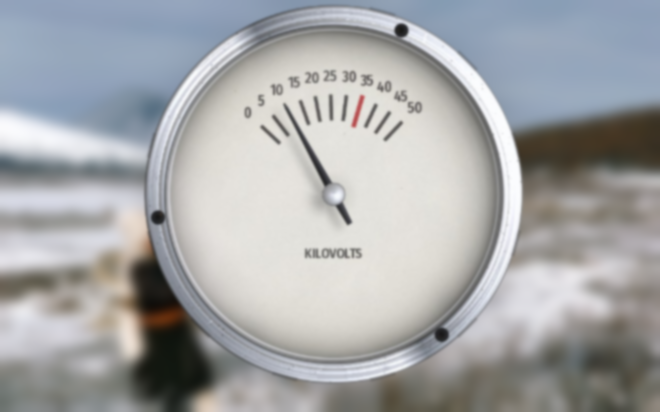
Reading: 10 kV
